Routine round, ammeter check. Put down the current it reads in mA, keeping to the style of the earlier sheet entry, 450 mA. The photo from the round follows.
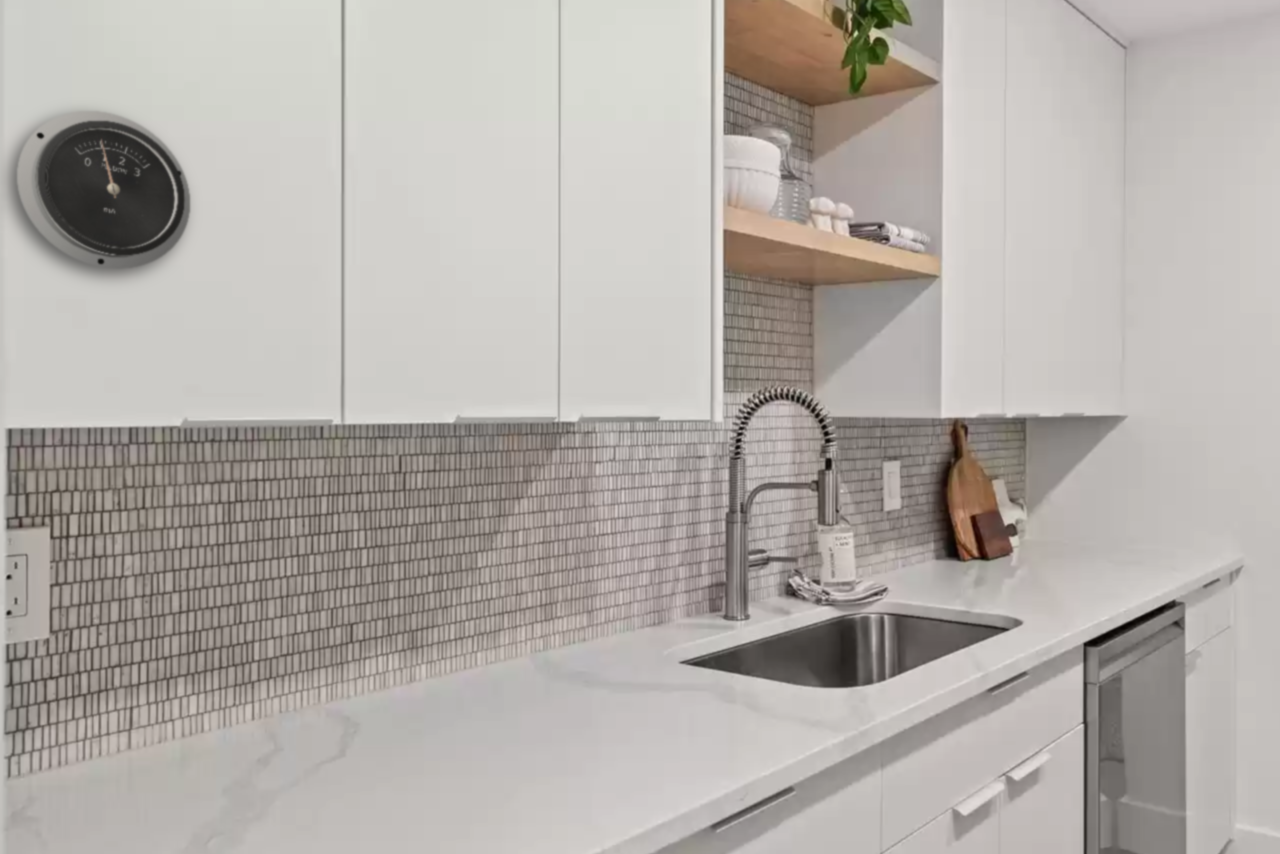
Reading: 1 mA
